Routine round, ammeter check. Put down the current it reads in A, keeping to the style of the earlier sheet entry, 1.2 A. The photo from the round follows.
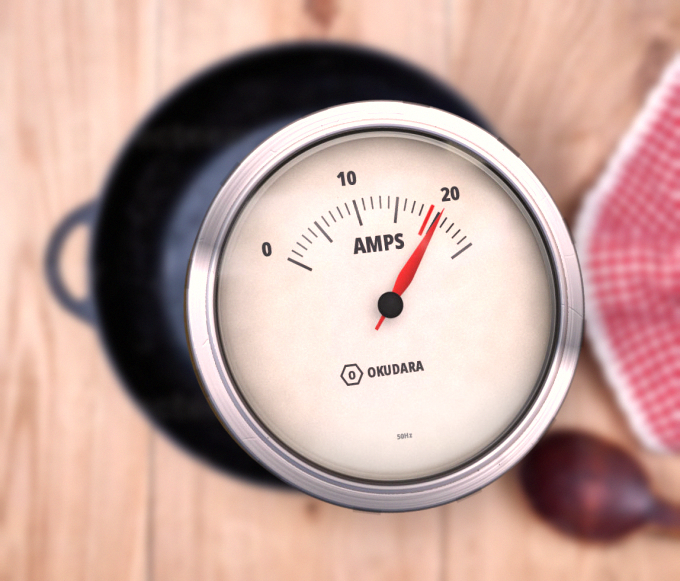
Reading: 20 A
